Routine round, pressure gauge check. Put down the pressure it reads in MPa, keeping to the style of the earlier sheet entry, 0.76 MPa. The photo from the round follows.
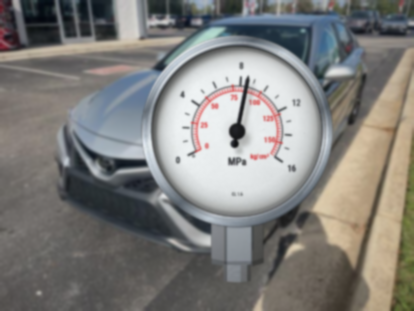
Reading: 8.5 MPa
